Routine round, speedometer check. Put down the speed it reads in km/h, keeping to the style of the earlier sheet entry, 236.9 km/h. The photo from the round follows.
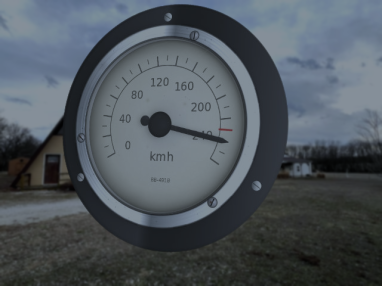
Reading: 240 km/h
